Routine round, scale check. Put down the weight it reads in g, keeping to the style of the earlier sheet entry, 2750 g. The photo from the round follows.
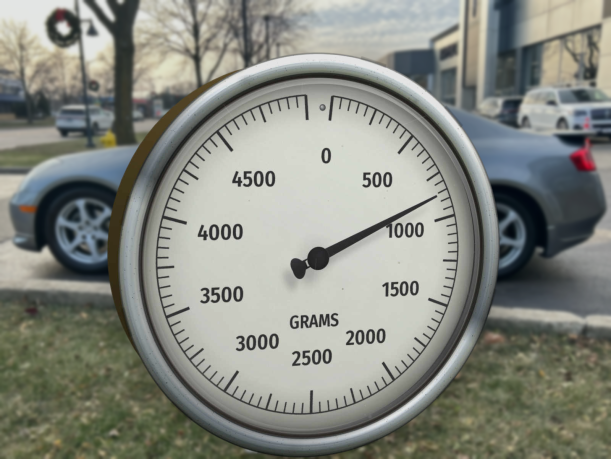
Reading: 850 g
